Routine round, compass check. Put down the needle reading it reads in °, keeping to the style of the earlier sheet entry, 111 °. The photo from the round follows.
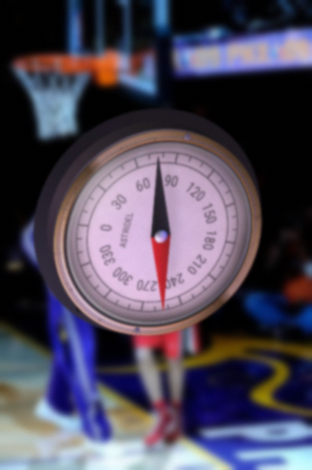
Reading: 255 °
